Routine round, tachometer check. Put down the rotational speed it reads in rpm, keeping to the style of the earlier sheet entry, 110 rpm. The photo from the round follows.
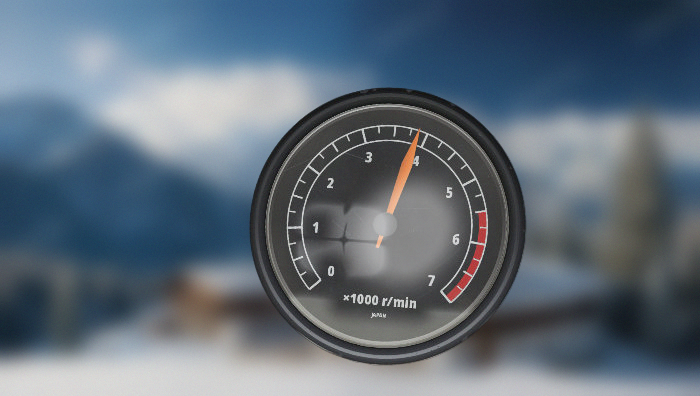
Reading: 3875 rpm
